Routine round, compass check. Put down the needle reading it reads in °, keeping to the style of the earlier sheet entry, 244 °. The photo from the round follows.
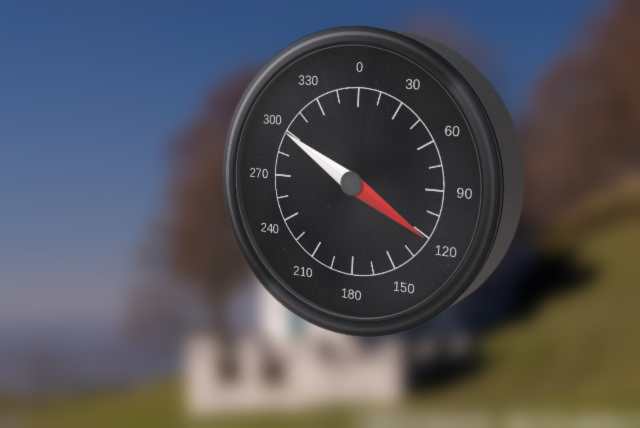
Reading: 120 °
